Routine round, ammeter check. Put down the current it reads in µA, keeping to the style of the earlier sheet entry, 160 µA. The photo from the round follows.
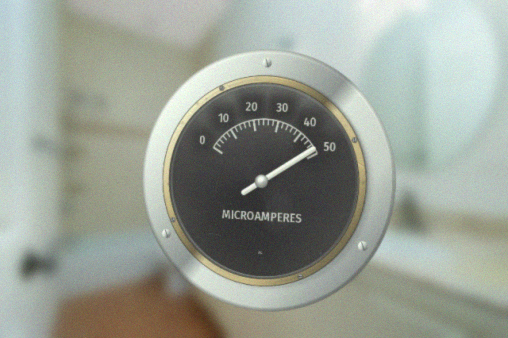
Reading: 48 µA
